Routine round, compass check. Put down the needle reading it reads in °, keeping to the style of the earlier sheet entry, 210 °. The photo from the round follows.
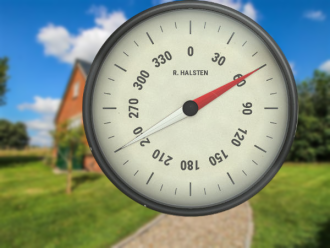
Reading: 60 °
